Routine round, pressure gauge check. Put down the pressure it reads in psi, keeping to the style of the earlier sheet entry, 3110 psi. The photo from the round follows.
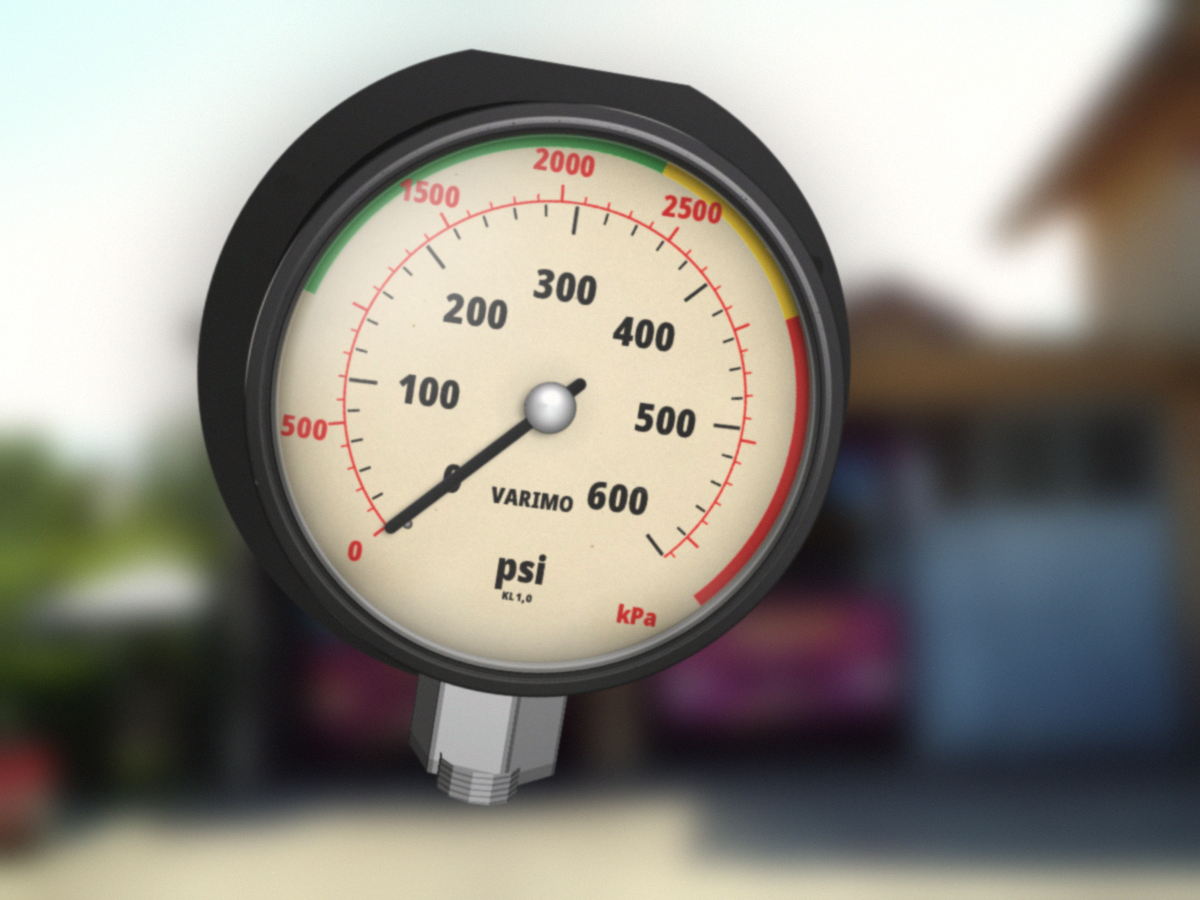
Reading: 0 psi
